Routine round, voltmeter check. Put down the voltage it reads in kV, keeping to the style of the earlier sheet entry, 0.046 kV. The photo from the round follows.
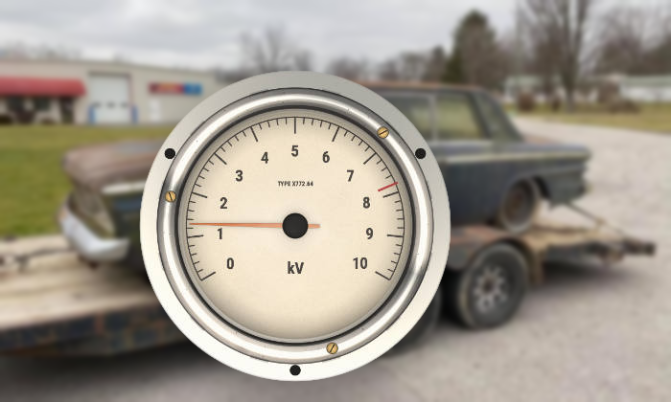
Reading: 1.3 kV
